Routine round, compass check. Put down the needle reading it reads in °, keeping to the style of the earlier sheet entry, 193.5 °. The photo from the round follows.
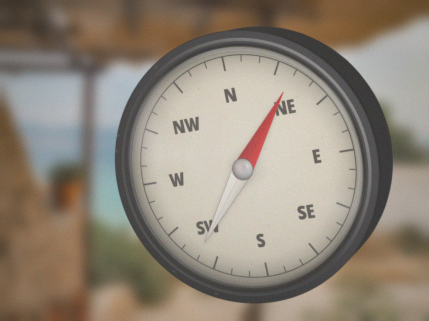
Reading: 40 °
